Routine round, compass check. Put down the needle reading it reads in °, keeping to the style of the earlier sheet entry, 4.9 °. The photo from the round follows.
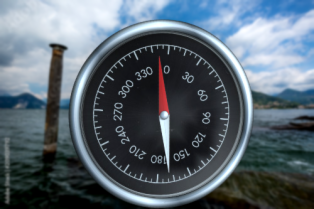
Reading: 350 °
